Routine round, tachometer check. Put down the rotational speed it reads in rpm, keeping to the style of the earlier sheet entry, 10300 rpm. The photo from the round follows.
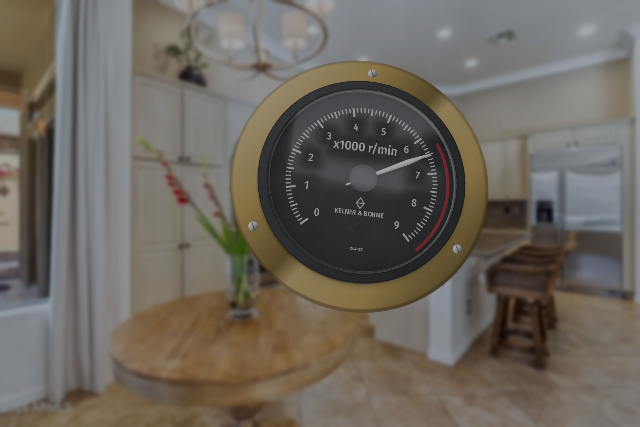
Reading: 6500 rpm
